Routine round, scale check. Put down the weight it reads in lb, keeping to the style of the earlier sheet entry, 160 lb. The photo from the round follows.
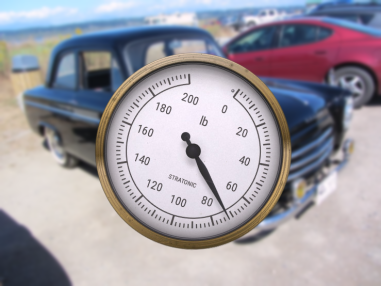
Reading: 72 lb
